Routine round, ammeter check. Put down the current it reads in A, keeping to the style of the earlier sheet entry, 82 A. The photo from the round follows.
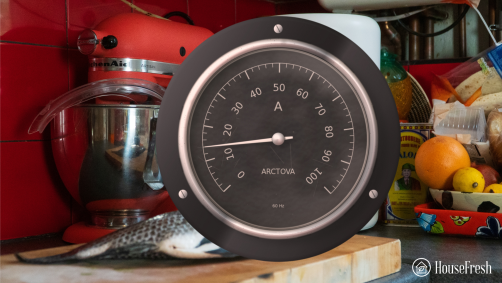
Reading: 14 A
